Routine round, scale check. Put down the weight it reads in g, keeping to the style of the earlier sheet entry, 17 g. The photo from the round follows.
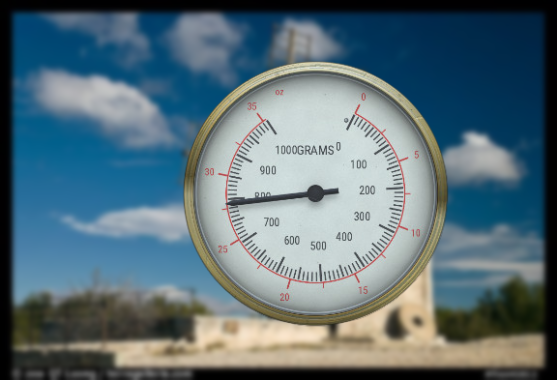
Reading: 790 g
